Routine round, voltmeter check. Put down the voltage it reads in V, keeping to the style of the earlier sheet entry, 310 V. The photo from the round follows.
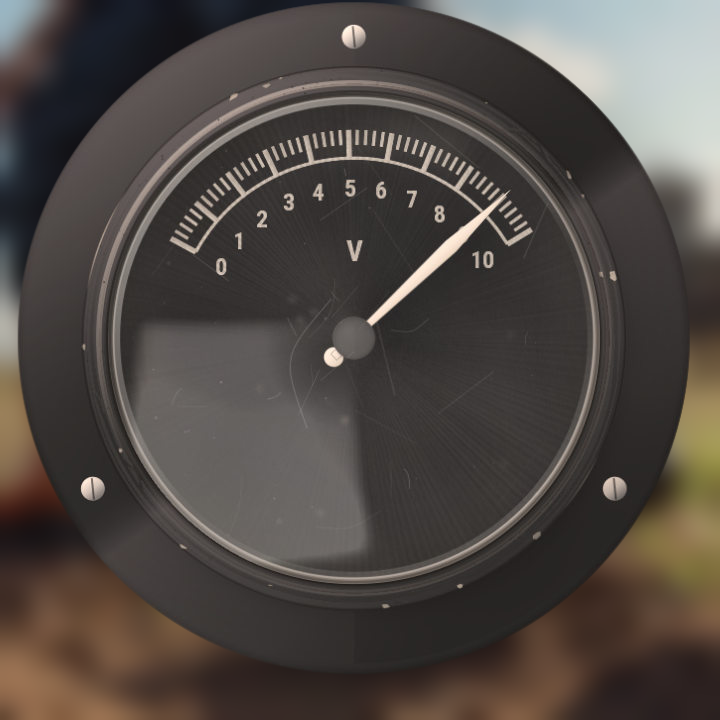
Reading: 9 V
